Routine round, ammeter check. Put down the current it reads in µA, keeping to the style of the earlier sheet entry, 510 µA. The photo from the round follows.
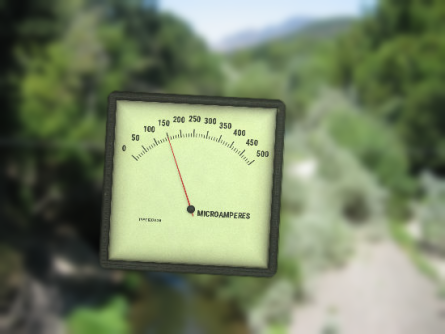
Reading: 150 µA
